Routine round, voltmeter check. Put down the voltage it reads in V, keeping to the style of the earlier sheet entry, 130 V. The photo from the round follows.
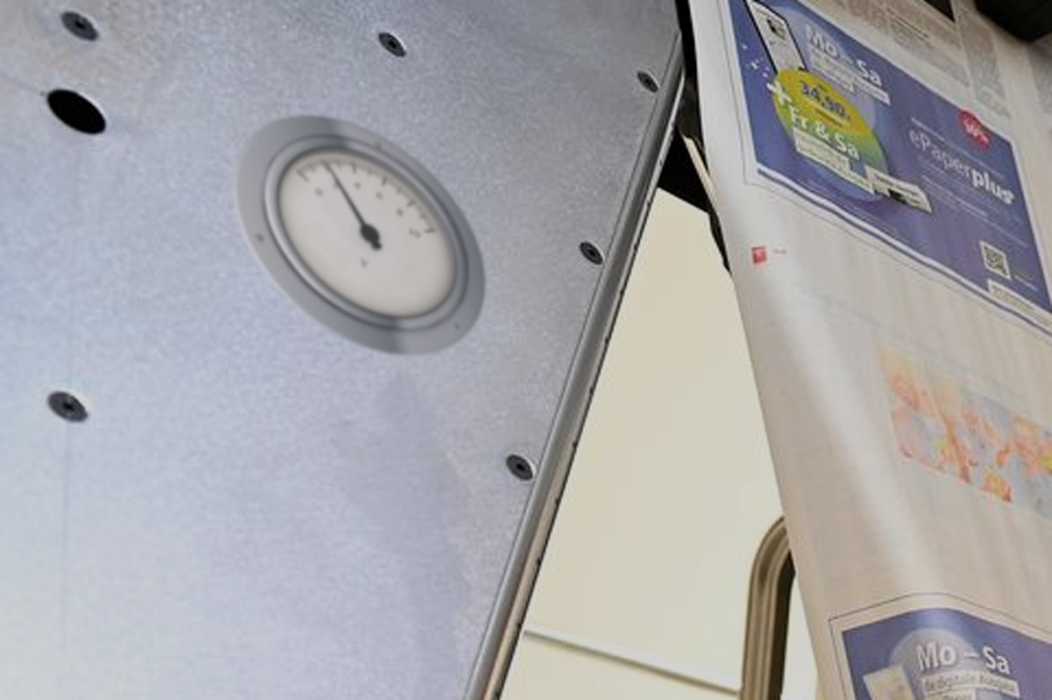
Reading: 2 V
